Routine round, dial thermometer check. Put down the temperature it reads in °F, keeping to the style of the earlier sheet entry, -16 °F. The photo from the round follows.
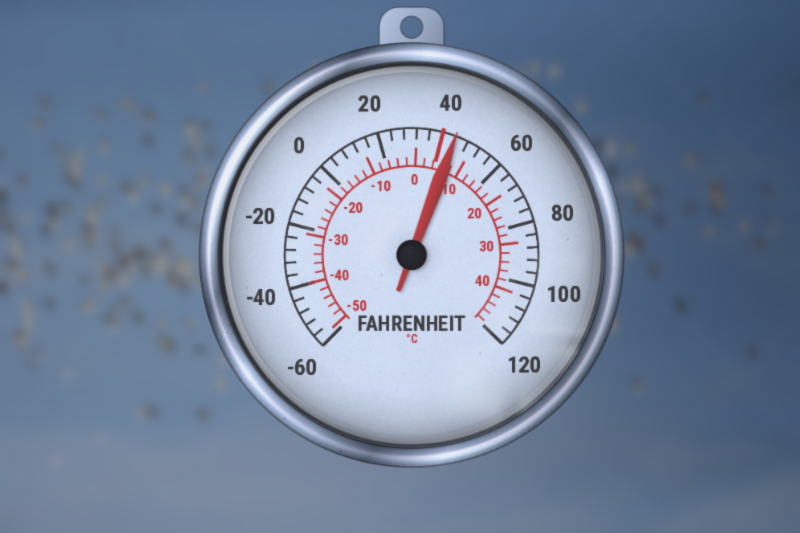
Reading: 44 °F
